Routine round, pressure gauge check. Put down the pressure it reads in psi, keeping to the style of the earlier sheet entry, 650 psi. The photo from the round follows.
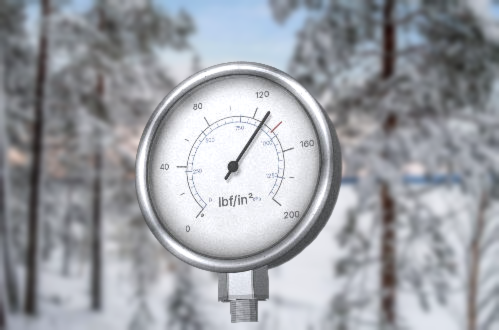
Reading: 130 psi
